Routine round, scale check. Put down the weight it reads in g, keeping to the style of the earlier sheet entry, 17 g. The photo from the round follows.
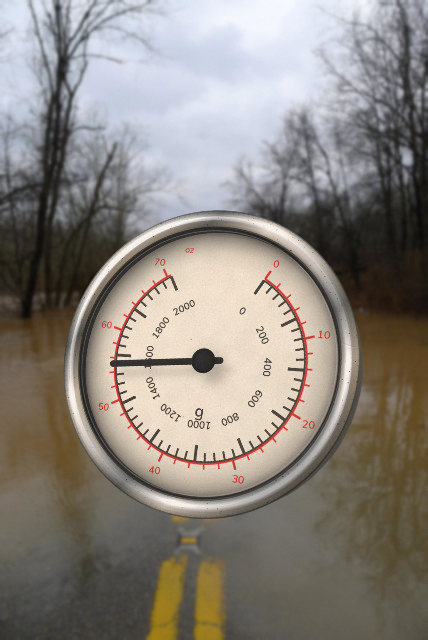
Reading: 1560 g
